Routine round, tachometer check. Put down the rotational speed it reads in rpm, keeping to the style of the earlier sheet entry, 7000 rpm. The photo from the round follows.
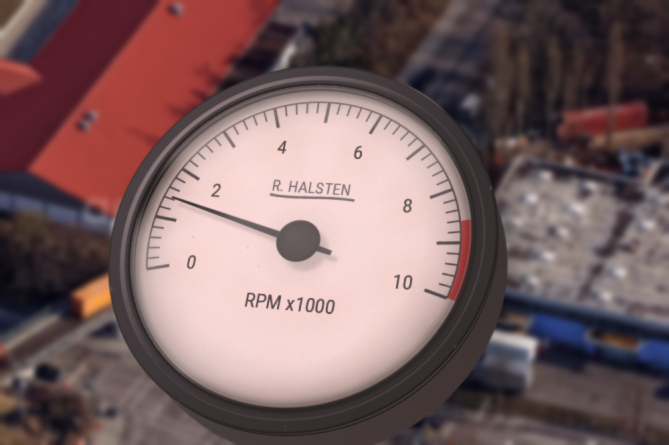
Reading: 1400 rpm
